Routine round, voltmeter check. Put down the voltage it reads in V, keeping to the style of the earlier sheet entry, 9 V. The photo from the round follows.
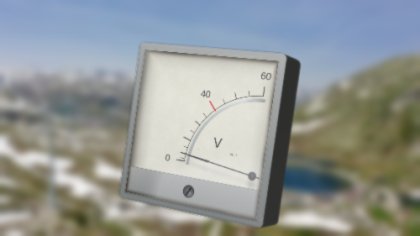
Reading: 10 V
